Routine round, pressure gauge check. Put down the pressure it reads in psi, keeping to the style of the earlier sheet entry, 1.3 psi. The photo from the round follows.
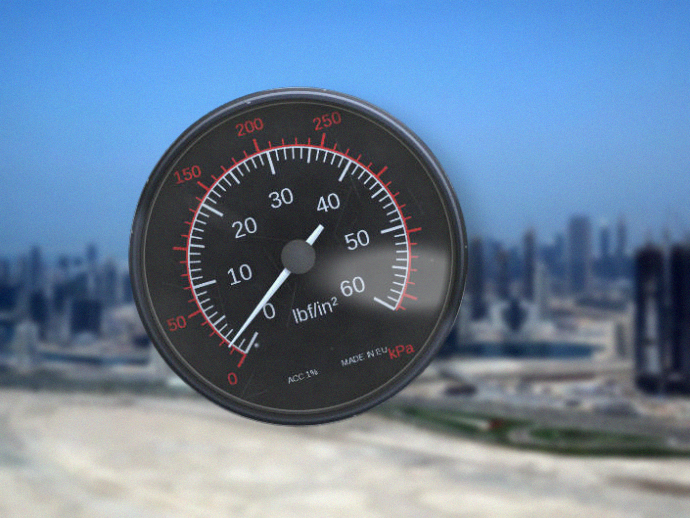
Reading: 2 psi
